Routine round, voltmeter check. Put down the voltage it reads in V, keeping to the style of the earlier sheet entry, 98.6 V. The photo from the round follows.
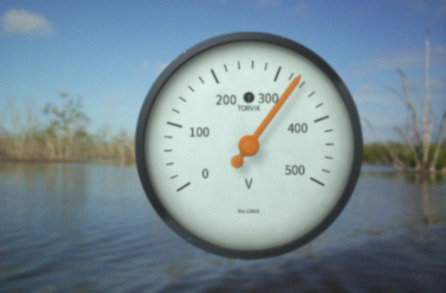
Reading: 330 V
